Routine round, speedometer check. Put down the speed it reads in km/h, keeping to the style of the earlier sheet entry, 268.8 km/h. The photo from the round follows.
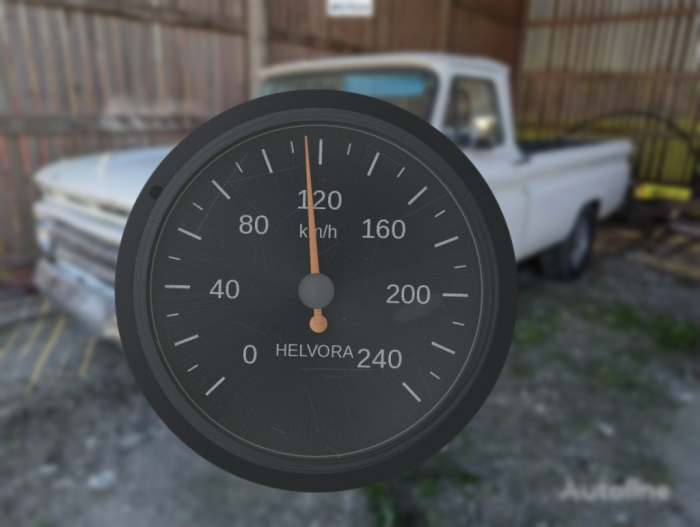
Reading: 115 km/h
